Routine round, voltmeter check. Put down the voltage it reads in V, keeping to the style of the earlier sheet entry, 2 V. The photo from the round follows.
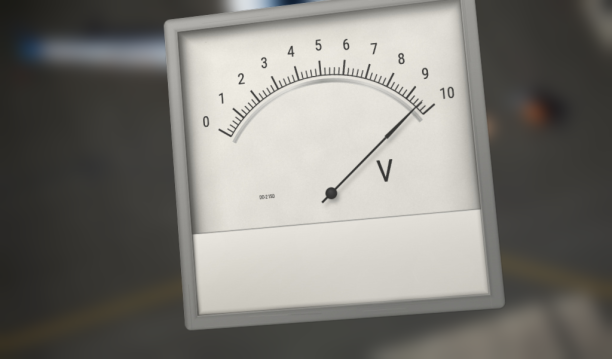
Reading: 9.6 V
